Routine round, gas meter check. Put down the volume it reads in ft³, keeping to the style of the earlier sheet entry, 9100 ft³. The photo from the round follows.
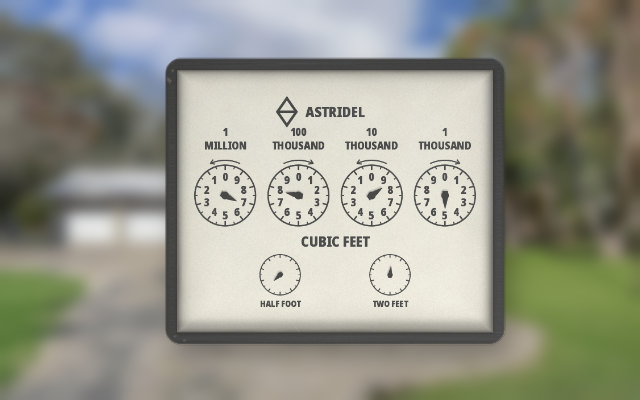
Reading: 678500 ft³
